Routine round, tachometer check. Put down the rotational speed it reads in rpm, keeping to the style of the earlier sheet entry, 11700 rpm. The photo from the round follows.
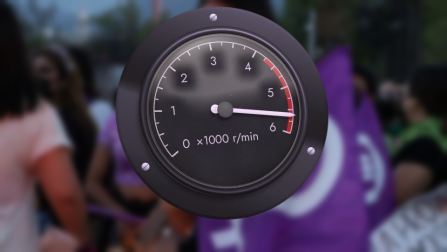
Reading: 5625 rpm
